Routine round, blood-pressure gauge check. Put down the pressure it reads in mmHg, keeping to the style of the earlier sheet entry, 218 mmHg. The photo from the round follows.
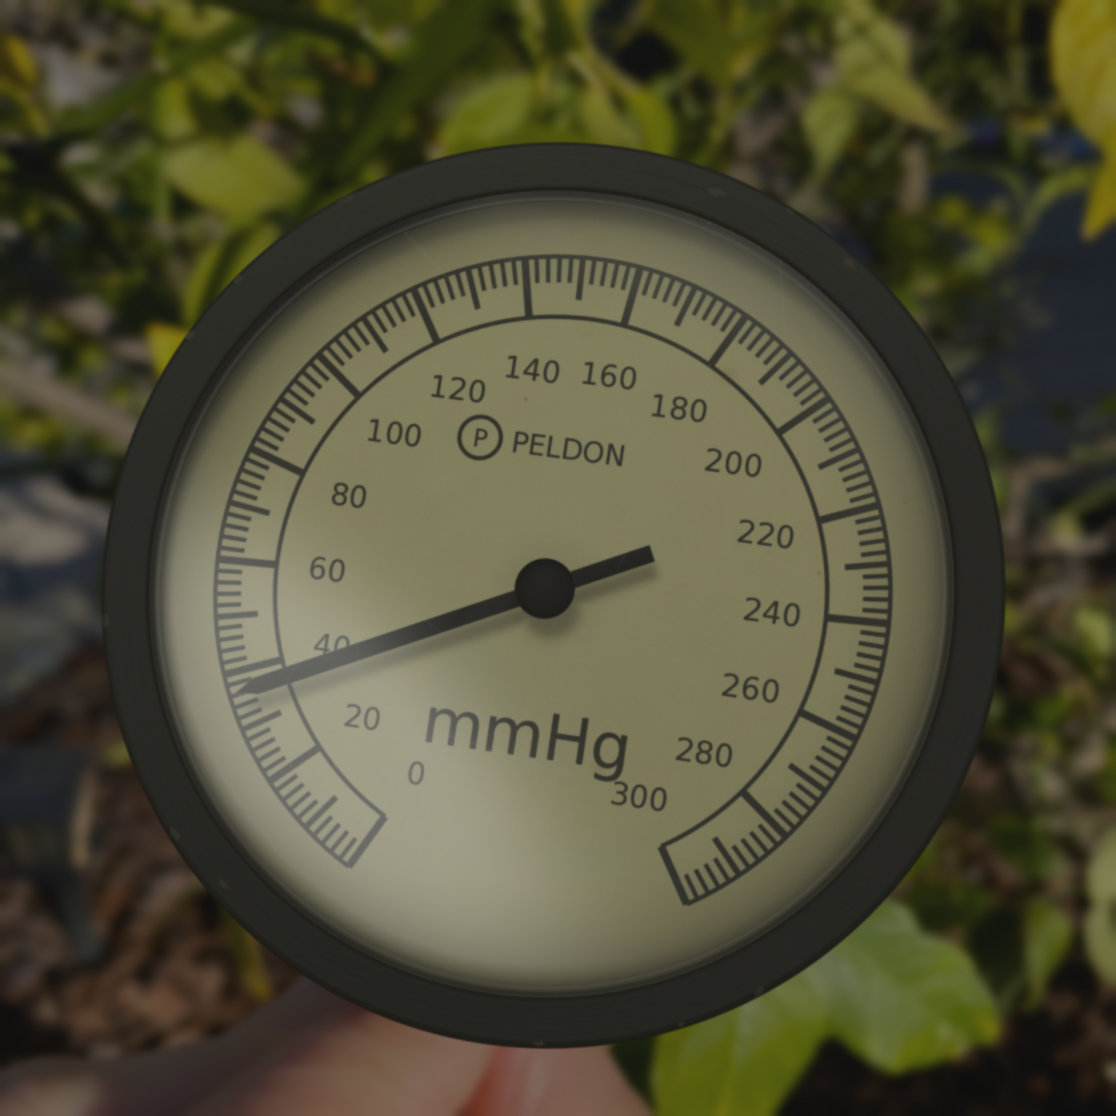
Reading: 36 mmHg
